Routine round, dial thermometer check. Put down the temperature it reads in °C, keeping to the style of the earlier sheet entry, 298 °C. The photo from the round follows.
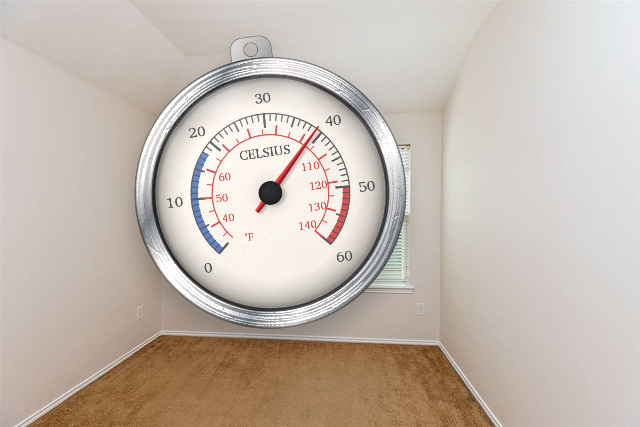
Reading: 39 °C
